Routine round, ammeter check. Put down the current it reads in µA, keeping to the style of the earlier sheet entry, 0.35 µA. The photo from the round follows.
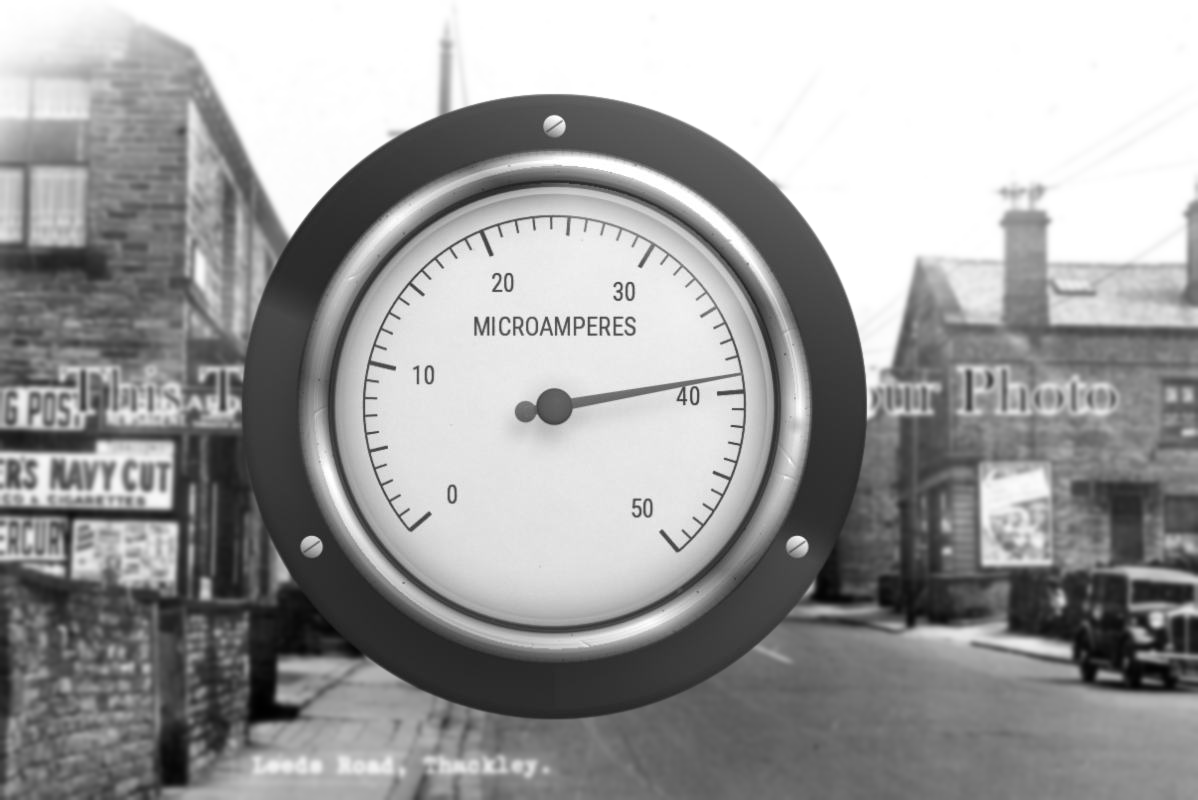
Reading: 39 µA
